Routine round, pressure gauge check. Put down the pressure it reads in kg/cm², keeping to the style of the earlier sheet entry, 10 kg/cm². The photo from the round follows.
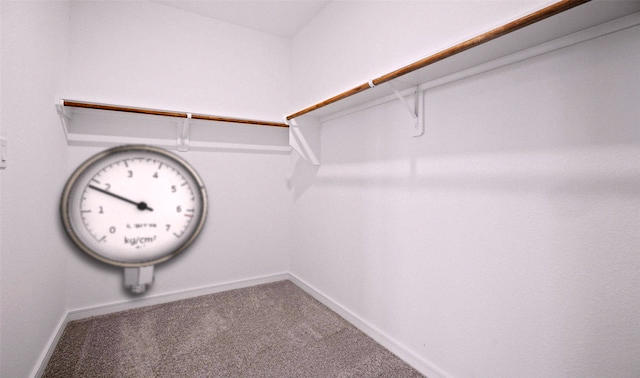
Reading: 1.8 kg/cm²
